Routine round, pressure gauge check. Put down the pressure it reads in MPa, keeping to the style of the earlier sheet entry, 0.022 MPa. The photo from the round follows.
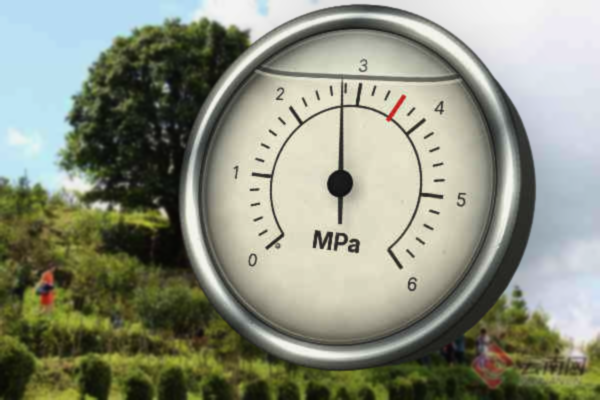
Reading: 2.8 MPa
